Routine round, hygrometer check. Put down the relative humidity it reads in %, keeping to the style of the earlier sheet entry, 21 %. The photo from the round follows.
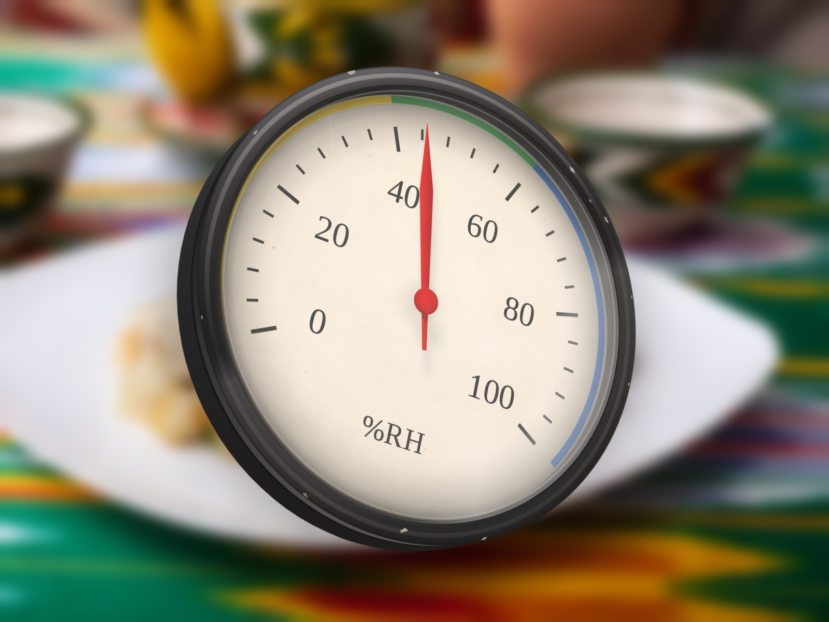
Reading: 44 %
